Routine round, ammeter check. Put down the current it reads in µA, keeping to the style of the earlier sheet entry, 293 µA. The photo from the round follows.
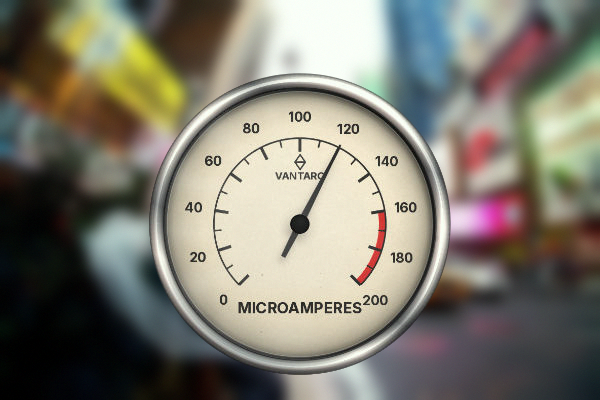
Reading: 120 µA
